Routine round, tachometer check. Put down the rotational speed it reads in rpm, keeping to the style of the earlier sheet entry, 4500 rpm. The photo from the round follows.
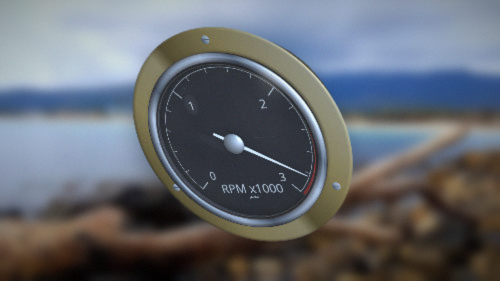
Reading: 2800 rpm
